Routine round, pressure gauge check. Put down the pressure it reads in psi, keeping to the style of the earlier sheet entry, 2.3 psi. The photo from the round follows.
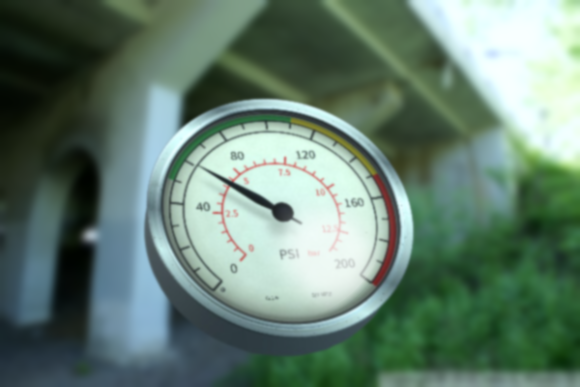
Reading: 60 psi
